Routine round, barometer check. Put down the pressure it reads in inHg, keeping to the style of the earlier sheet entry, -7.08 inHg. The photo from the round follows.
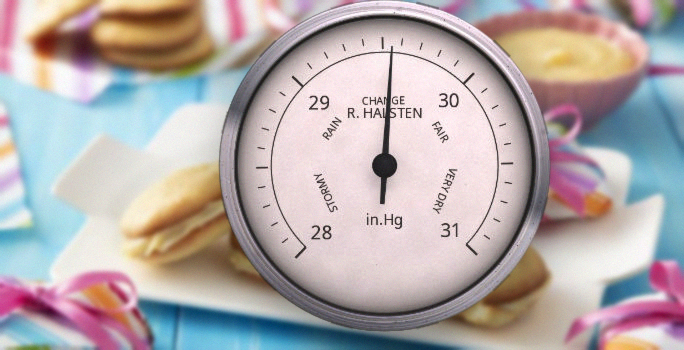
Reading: 29.55 inHg
